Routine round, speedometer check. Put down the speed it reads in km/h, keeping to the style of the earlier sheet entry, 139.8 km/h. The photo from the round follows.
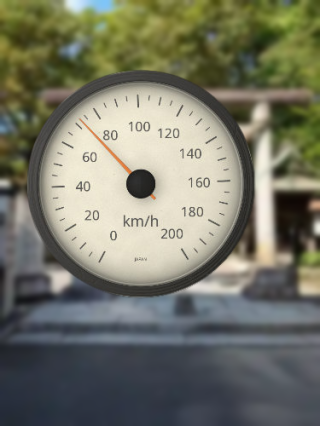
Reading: 72.5 km/h
